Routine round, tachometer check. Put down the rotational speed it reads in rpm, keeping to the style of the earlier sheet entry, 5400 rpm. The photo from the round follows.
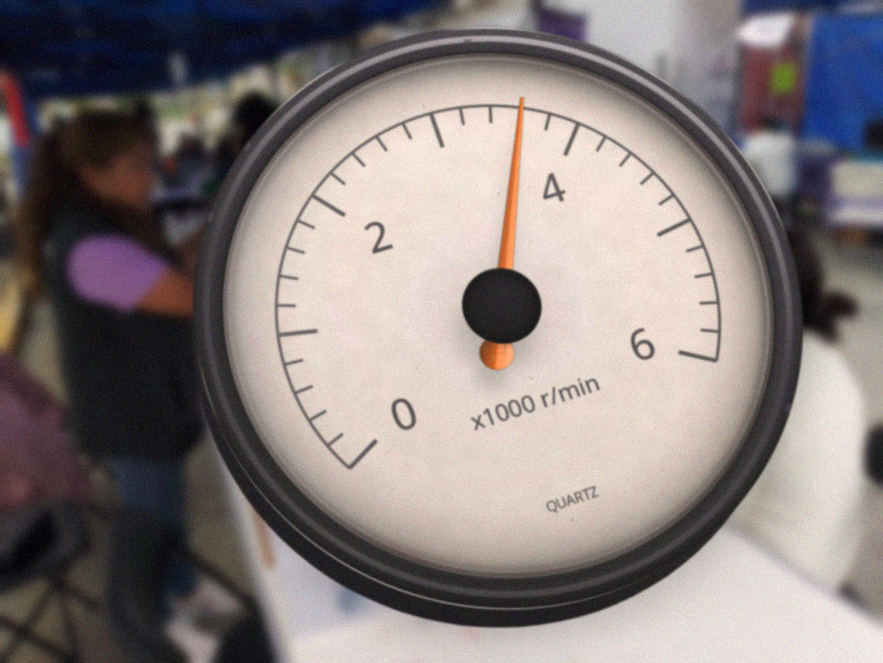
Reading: 3600 rpm
